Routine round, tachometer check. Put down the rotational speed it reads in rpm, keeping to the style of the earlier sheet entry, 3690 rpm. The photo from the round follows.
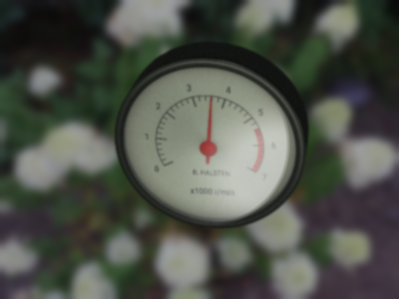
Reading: 3600 rpm
